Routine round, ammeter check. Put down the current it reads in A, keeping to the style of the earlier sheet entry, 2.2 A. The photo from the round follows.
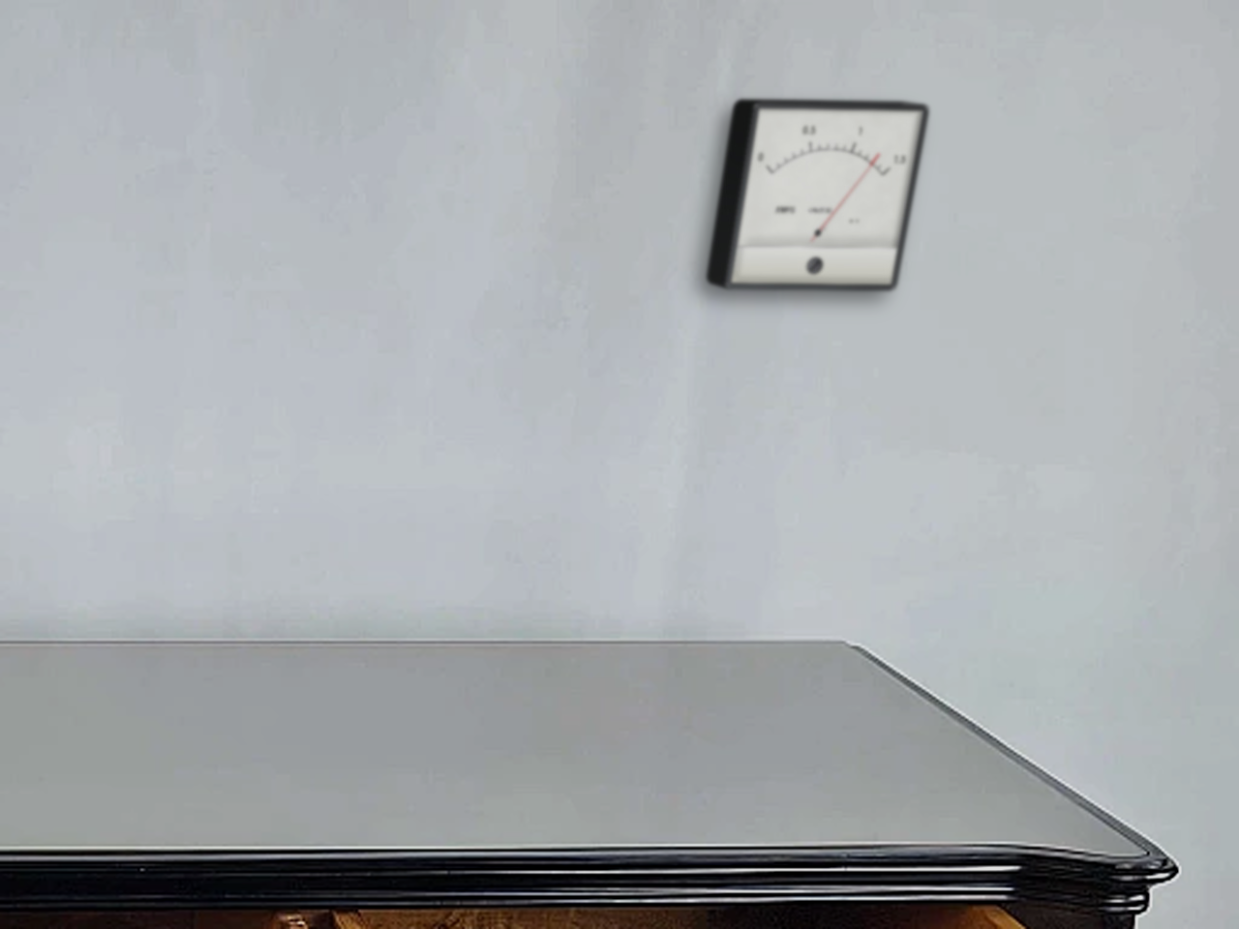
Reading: 1.3 A
